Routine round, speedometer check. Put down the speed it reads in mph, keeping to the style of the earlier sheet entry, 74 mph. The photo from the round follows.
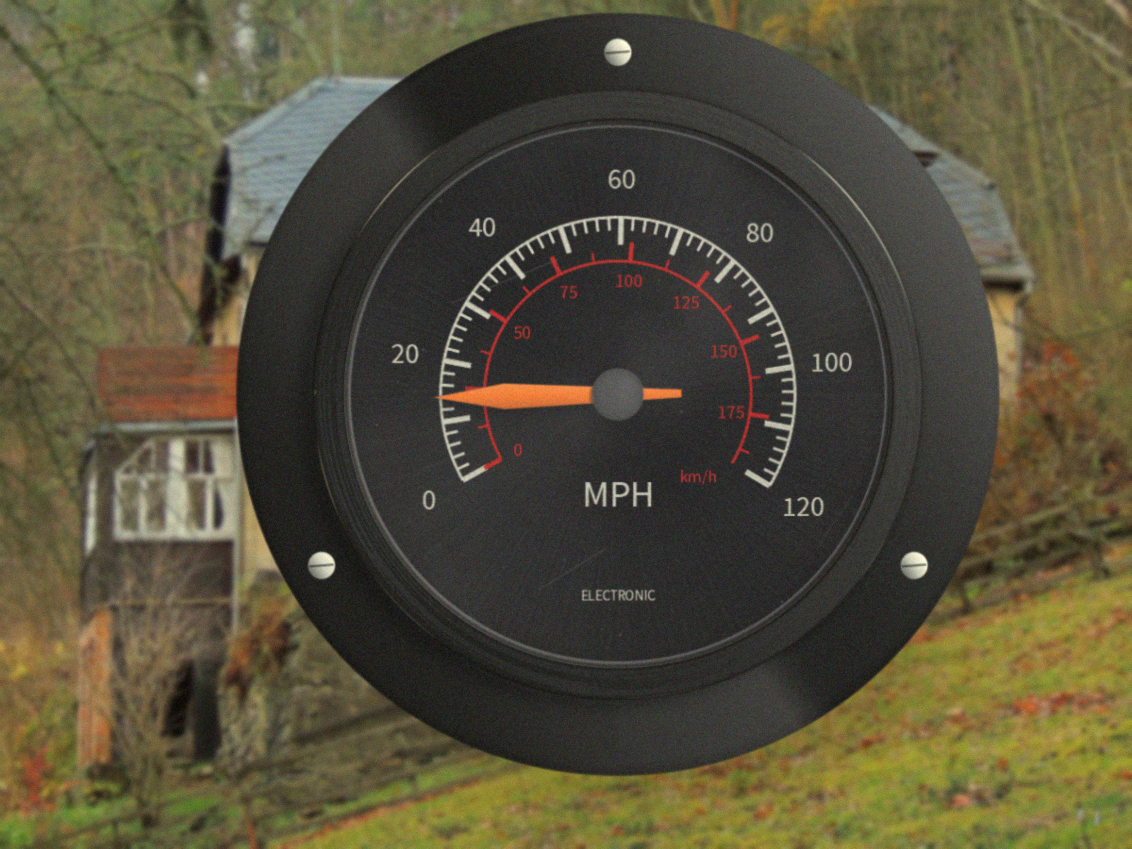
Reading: 14 mph
